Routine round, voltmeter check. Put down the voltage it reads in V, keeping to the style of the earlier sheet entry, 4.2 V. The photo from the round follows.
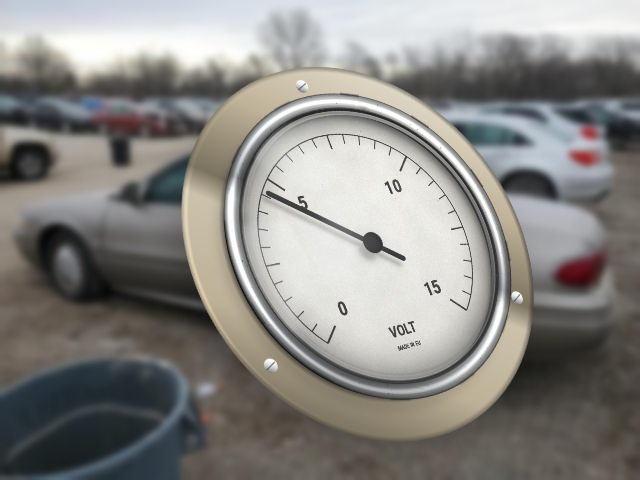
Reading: 4.5 V
